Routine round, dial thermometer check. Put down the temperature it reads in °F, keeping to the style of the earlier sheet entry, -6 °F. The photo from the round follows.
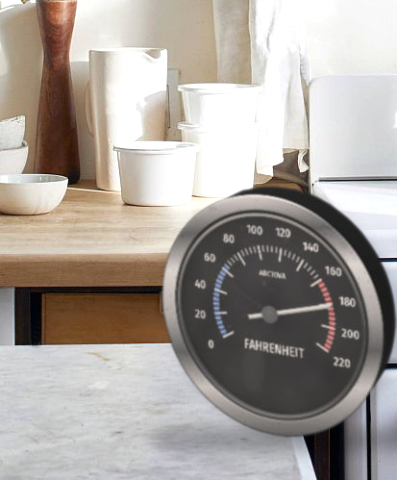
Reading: 180 °F
